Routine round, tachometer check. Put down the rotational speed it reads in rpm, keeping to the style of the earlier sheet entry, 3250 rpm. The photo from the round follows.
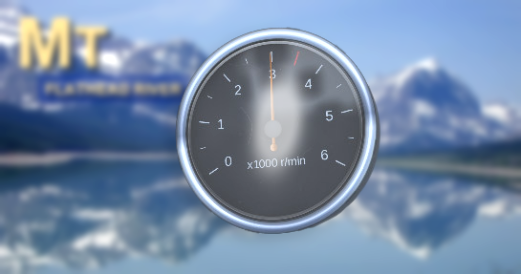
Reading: 3000 rpm
